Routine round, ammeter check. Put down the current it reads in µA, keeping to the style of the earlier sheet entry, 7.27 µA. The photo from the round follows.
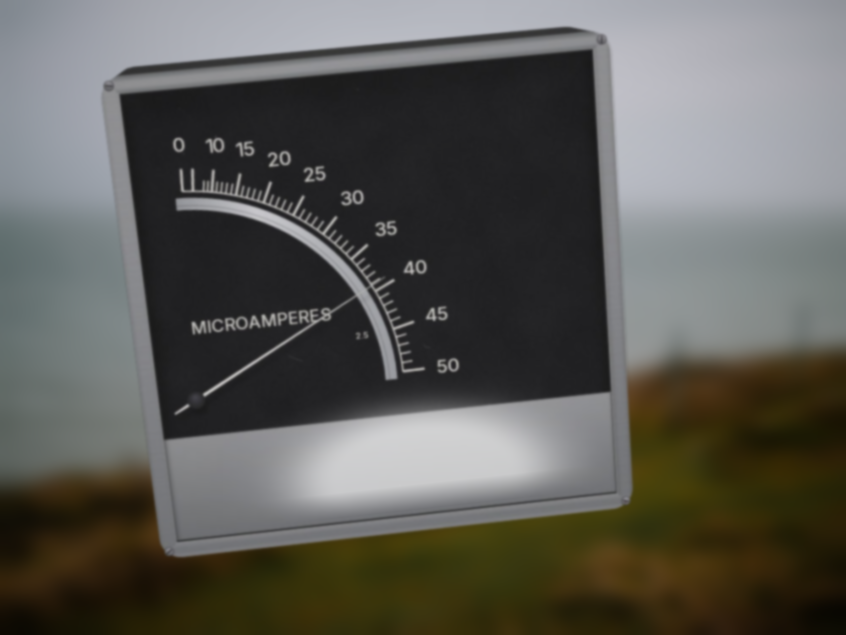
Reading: 39 µA
